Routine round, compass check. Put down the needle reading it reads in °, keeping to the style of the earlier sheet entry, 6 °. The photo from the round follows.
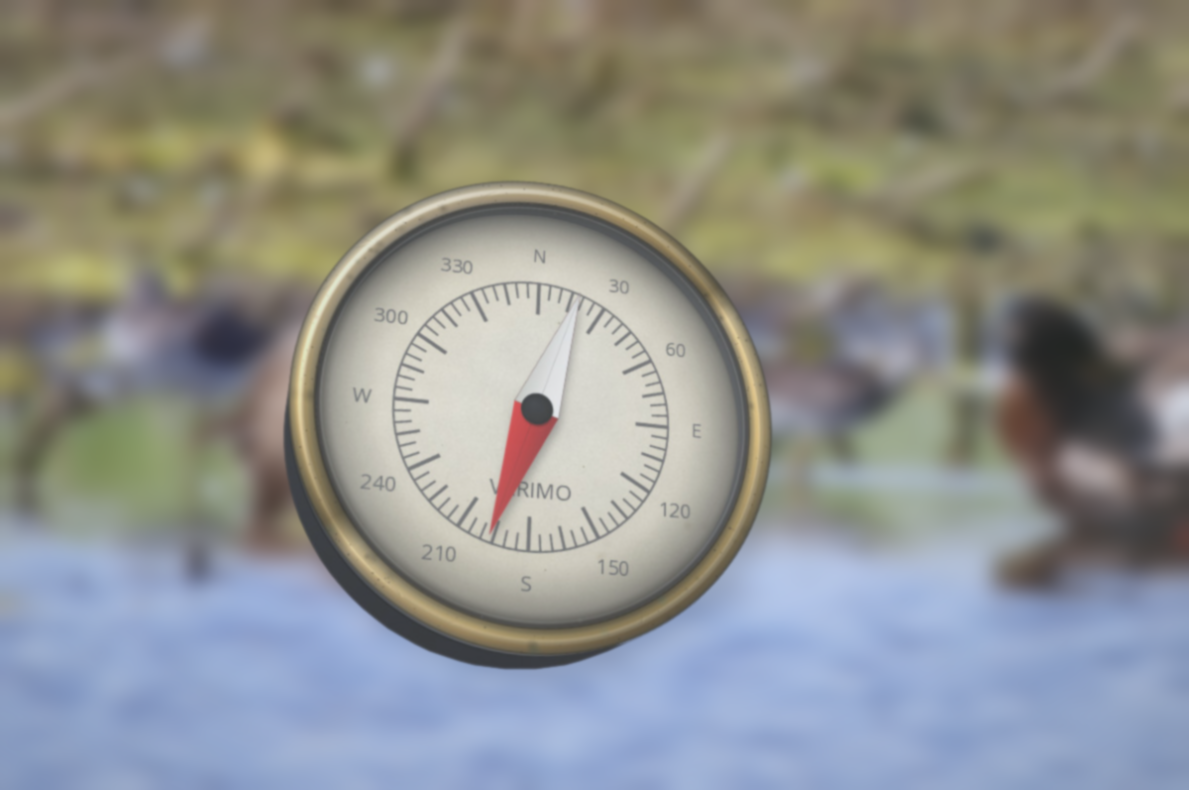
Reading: 197.5 °
